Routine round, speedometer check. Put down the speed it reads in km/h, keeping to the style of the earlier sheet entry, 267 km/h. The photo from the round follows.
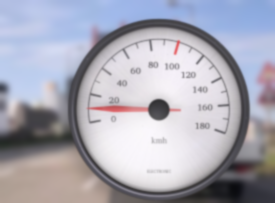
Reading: 10 km/h
